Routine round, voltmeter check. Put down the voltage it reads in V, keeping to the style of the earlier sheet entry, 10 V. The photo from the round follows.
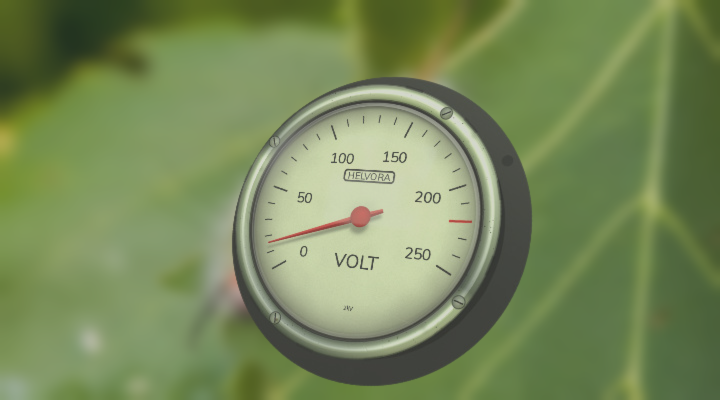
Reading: 15 V
